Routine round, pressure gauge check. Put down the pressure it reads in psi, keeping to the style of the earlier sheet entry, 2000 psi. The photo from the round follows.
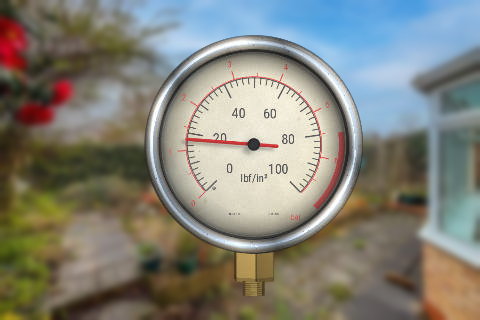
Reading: 18 psi
